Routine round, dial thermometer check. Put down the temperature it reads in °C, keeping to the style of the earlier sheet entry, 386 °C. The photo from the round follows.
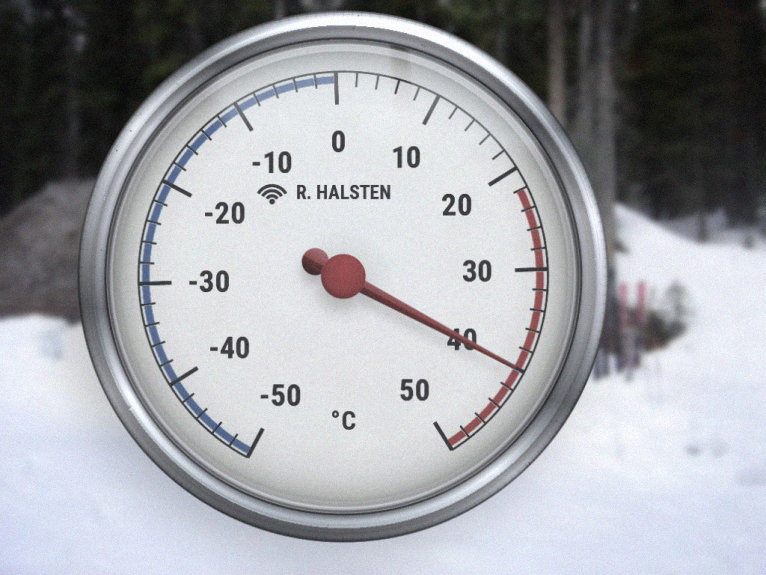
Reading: 40 °C
